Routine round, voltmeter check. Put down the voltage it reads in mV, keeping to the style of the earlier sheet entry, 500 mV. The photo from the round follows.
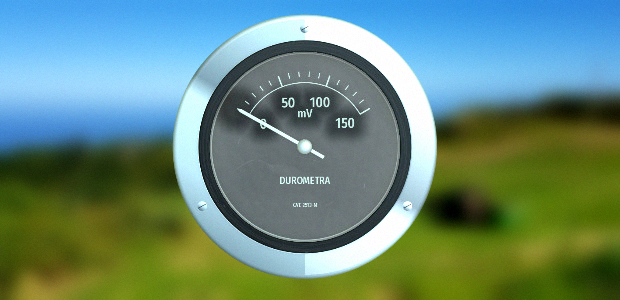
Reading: 0 mV
